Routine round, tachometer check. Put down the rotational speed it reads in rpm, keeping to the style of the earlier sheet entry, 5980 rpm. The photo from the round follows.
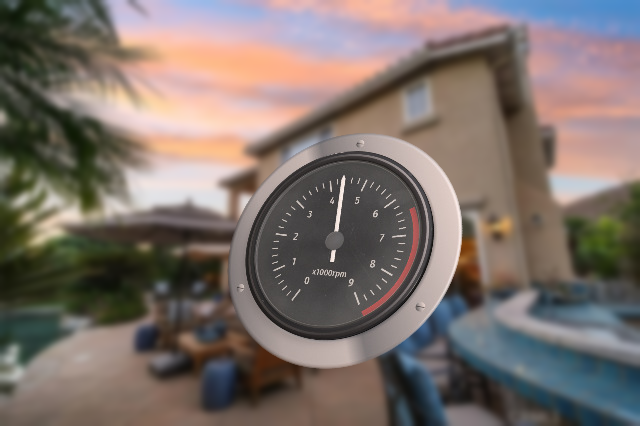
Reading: 4400 rpm
